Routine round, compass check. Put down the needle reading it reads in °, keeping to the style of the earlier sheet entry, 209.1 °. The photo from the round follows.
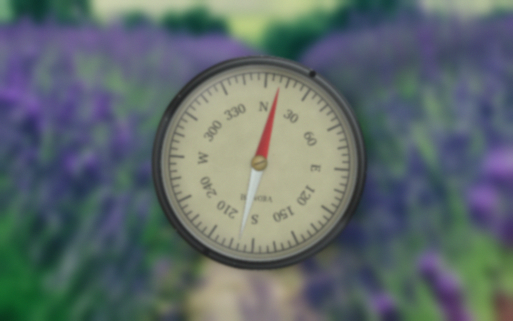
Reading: 10 °
